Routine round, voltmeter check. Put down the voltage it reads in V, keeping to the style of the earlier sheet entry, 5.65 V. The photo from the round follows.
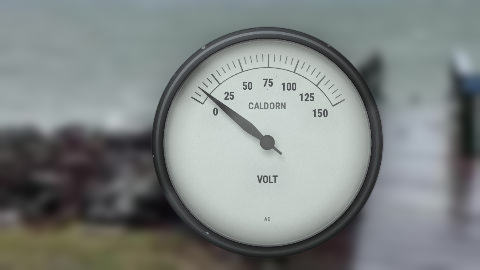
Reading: 10 V
